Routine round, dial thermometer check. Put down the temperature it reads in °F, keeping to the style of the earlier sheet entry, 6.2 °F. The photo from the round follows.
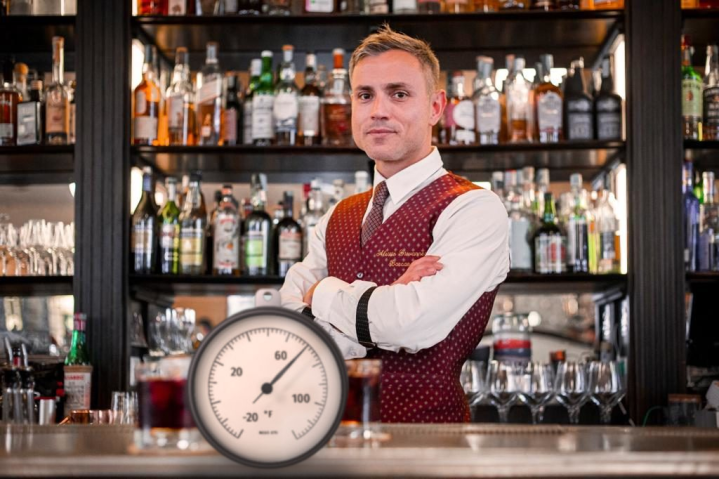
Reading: 70 °F
